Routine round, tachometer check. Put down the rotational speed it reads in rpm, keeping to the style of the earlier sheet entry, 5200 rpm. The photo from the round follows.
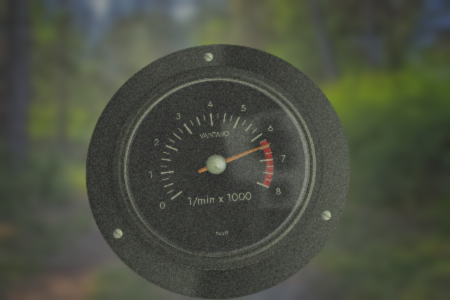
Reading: 6500 rpm
